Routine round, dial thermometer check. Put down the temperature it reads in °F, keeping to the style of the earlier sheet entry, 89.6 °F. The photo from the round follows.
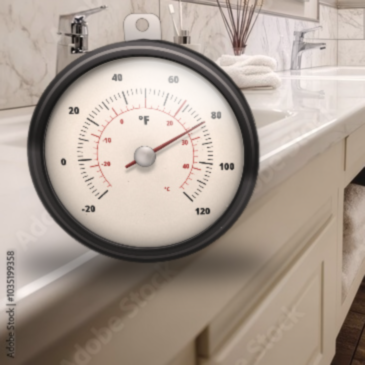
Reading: 80 °F
